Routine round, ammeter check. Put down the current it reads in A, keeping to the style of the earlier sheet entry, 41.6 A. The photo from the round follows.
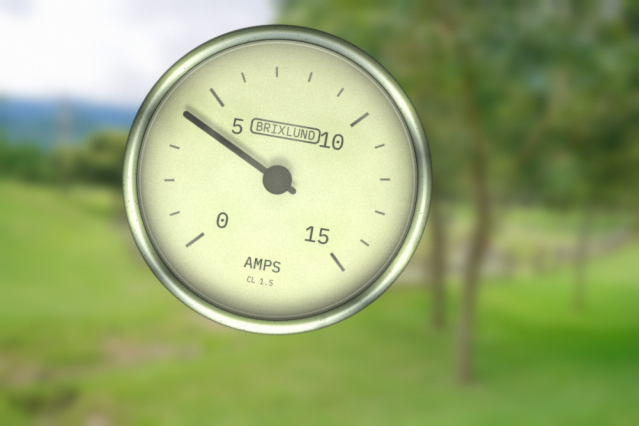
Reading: 4 A
